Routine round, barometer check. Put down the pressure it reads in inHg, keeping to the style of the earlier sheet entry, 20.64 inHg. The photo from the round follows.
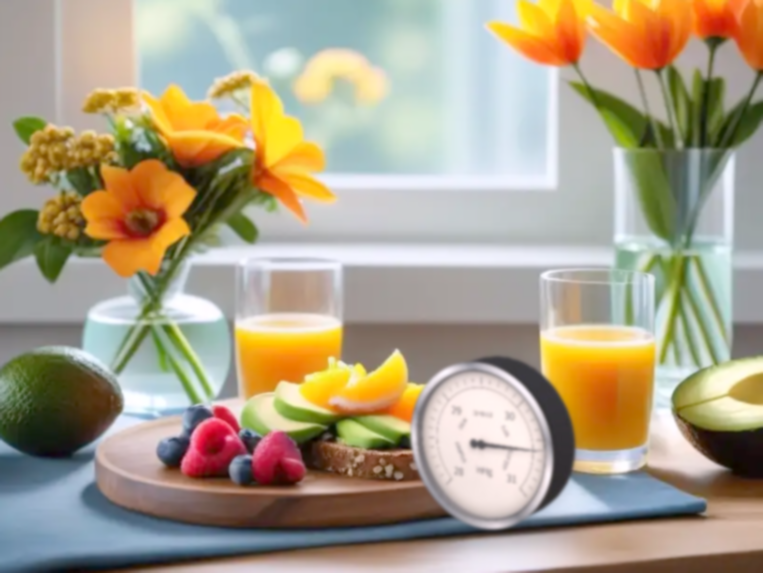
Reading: 30.5 inHg
